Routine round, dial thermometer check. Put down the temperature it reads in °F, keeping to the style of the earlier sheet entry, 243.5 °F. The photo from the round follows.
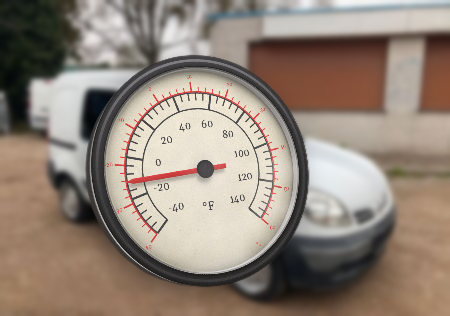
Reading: -12 °F
